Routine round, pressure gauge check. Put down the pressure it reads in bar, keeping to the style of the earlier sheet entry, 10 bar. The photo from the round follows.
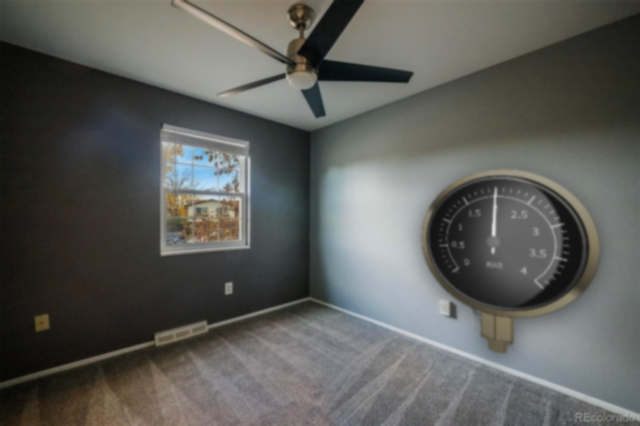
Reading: 2 bar
